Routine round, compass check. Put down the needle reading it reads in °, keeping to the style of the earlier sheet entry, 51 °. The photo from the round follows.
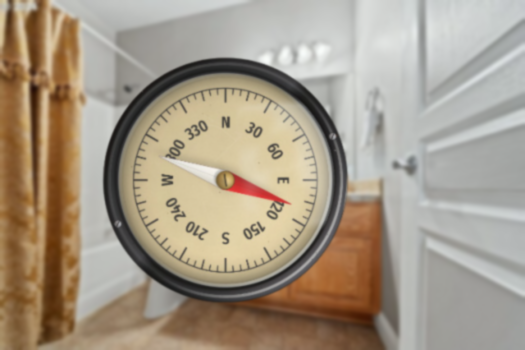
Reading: 110 °
